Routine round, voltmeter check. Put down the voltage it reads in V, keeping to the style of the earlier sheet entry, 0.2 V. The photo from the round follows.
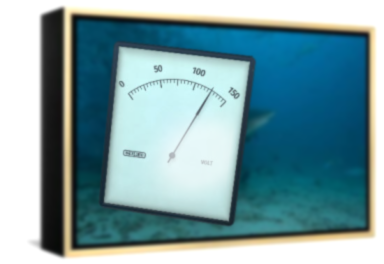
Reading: 125 V
